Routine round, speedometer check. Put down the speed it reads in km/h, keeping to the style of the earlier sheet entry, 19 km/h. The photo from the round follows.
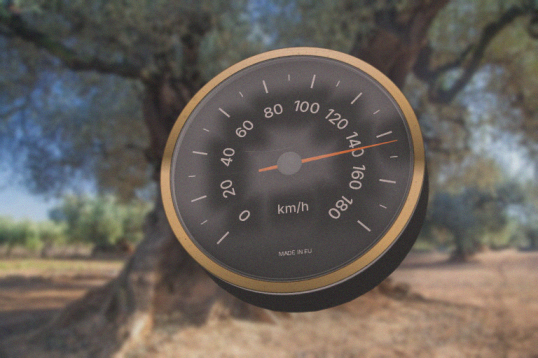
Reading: 145 km/h
